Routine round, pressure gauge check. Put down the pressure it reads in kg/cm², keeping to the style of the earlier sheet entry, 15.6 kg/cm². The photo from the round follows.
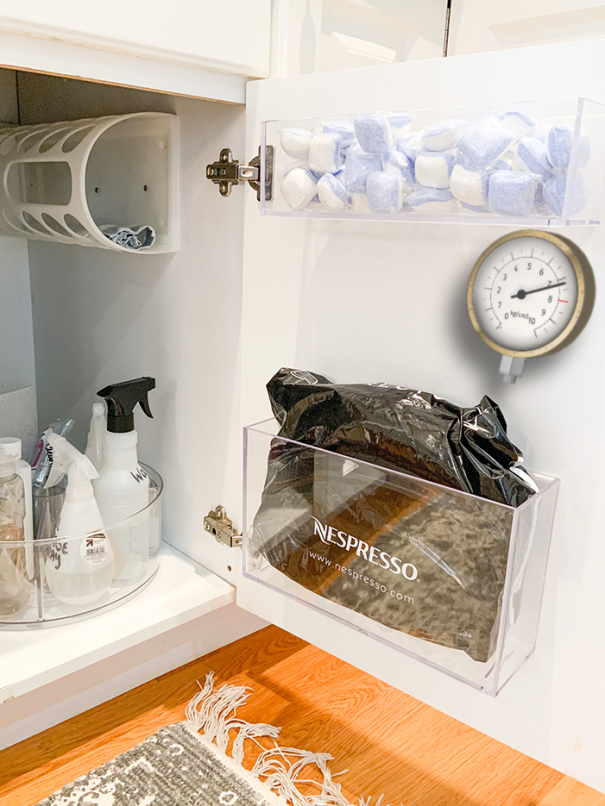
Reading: 7.25 kg/cm²
